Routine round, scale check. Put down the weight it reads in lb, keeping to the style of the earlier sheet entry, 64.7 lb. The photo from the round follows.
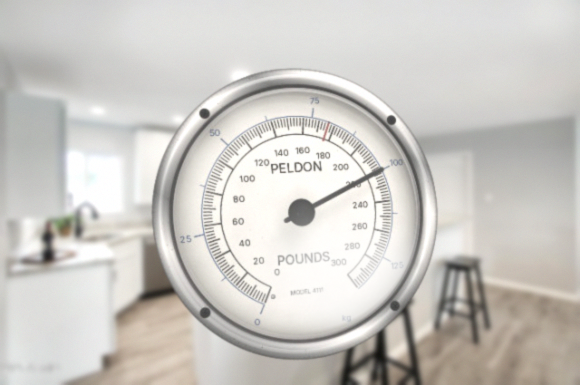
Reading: 220 lb
